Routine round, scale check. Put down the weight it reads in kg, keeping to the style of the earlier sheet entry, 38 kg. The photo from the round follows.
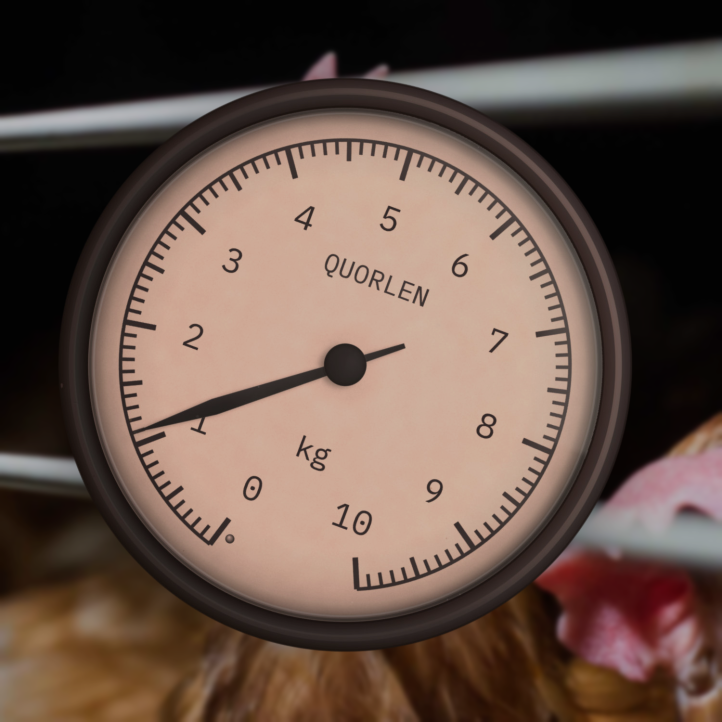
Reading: 1.1 kg
